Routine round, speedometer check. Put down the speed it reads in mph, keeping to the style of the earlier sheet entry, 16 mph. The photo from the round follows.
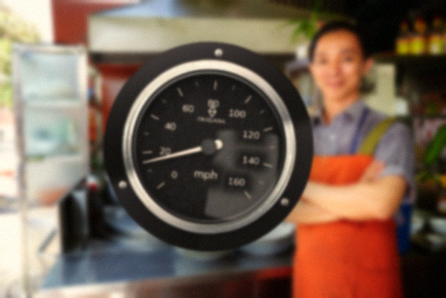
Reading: 15 mph
